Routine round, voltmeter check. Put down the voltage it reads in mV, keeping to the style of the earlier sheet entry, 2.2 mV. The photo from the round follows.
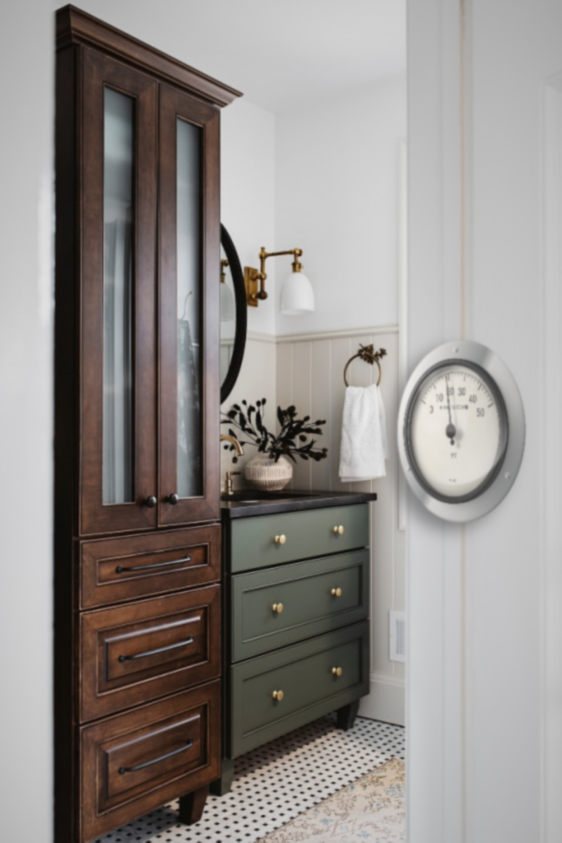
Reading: 20 mV
